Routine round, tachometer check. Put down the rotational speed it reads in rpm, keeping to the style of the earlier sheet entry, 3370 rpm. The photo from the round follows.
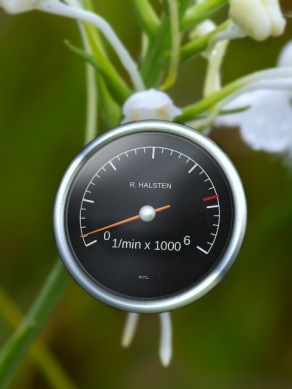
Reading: 200 rpm
